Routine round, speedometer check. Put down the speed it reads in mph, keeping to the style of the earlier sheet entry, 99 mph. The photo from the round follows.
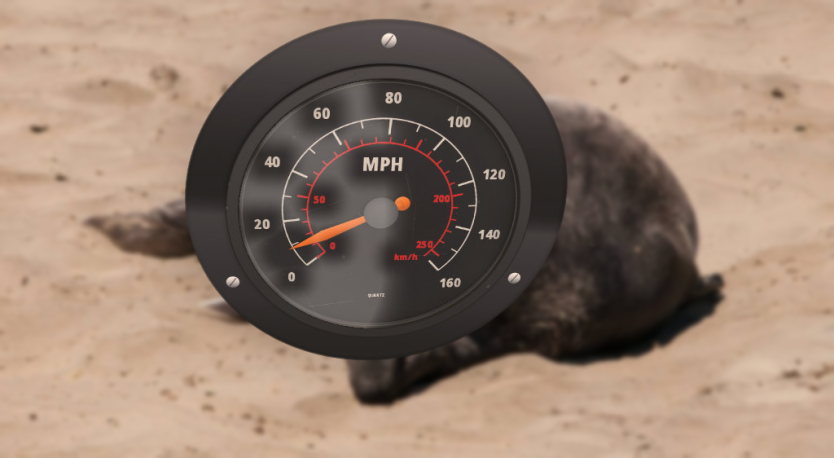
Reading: 10 mph
